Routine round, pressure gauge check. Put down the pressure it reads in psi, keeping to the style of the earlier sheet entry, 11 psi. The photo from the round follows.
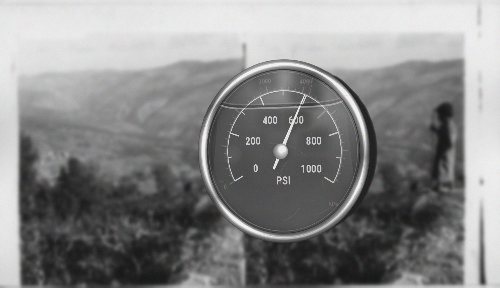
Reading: 600 psi
